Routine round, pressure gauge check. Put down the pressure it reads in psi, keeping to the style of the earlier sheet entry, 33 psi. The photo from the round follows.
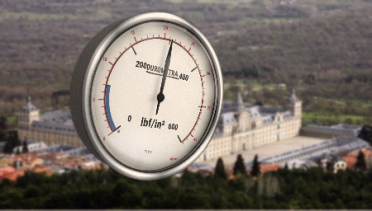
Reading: 300 psi
